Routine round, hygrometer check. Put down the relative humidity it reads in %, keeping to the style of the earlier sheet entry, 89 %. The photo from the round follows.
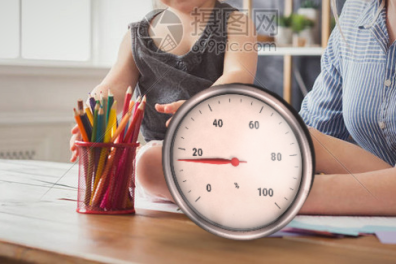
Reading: 16 %
